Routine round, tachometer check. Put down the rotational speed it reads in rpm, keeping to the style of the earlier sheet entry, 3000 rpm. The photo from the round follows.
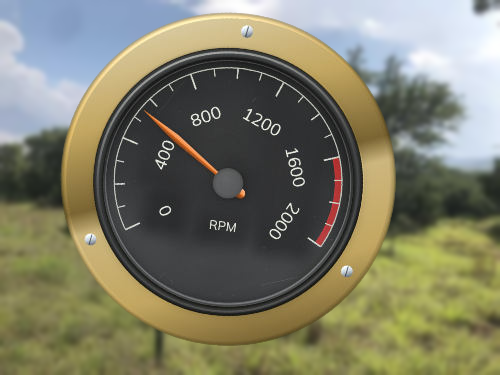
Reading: 550 rpm
